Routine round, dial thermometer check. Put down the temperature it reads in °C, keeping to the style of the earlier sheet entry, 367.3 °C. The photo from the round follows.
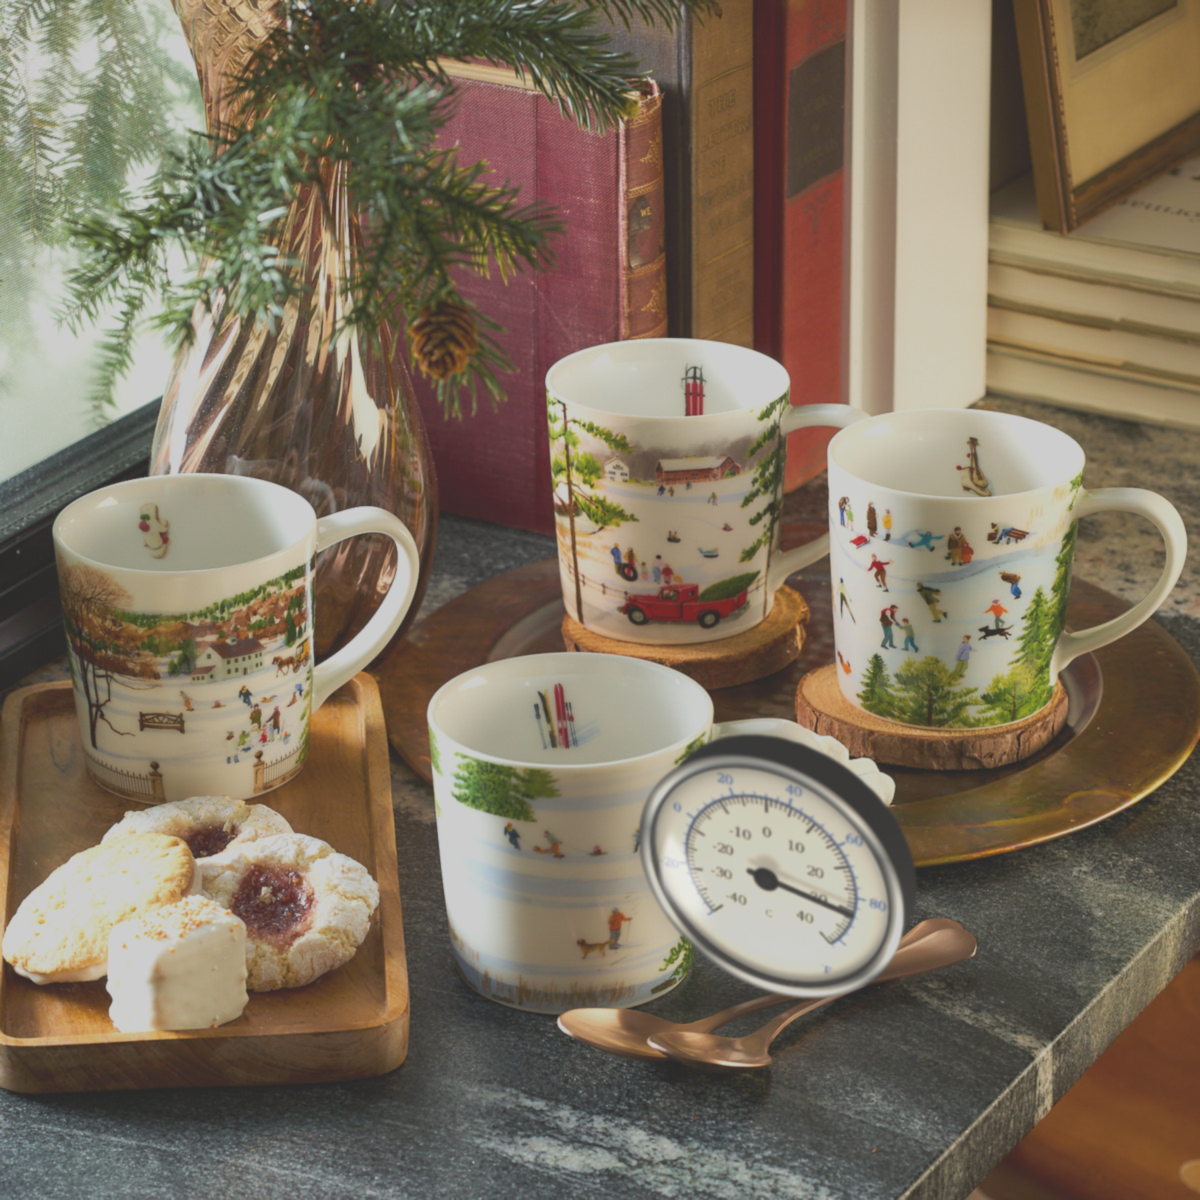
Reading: 30 °C
